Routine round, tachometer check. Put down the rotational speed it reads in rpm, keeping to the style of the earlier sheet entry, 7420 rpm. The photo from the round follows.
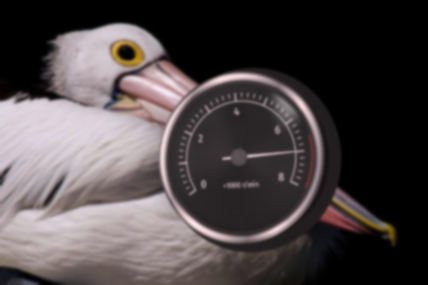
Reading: 7000 rpm
